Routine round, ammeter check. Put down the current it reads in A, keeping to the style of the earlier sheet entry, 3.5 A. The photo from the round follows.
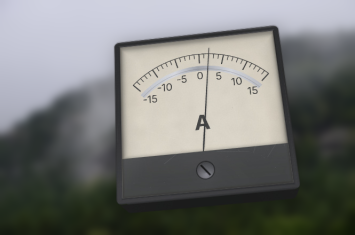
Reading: 2 A
